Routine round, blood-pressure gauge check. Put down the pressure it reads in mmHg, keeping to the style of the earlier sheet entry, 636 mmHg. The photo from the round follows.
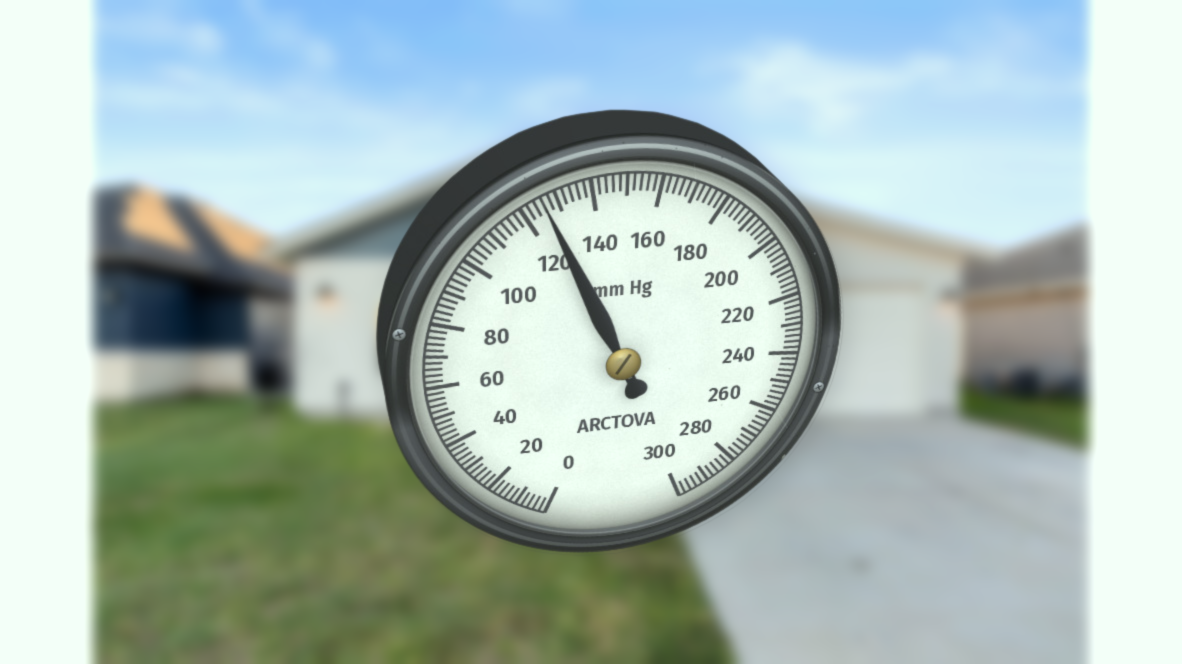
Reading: 126 mmHg
